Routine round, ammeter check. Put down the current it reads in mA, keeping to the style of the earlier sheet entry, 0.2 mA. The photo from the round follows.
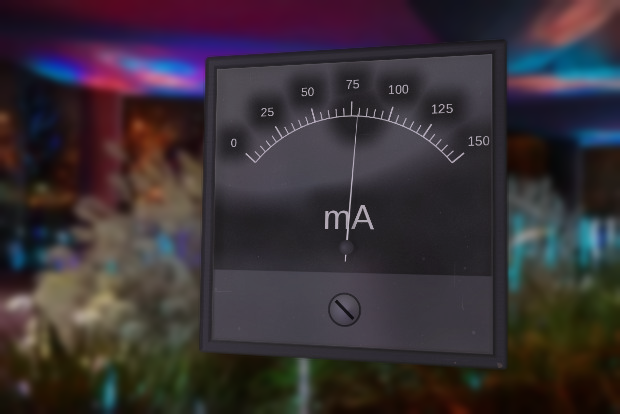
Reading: 80 mA
